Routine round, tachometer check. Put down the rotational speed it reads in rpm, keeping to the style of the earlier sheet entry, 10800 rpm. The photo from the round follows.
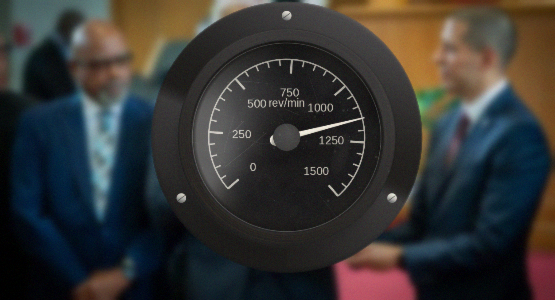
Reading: 1150 rpm
